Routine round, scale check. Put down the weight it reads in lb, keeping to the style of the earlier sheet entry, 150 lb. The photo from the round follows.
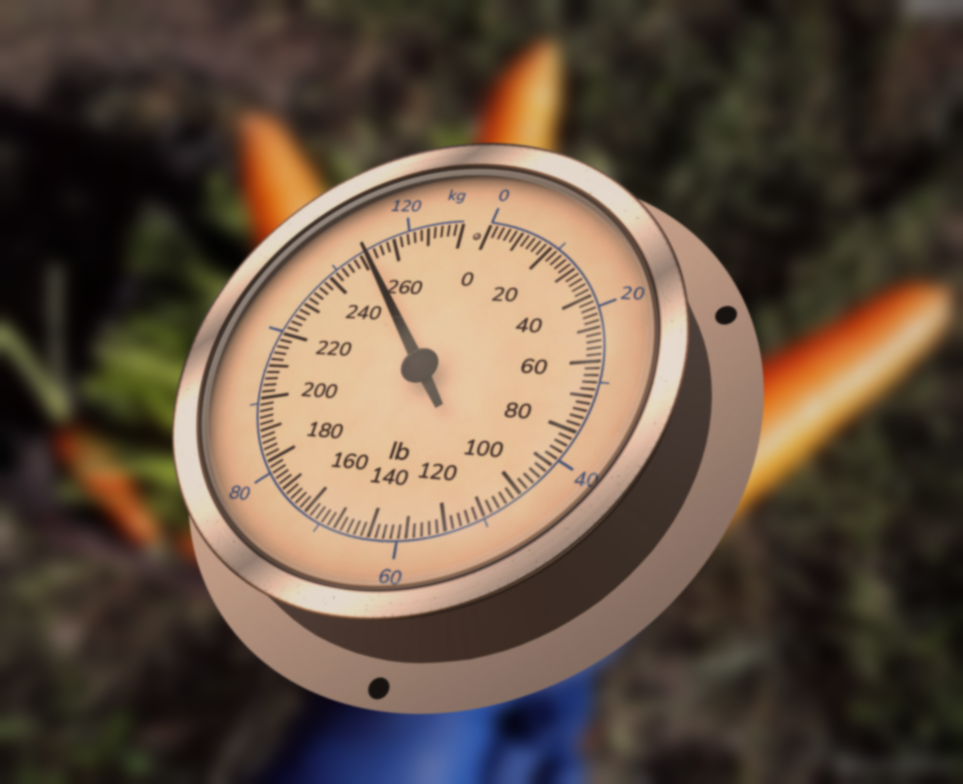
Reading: 252 lb
